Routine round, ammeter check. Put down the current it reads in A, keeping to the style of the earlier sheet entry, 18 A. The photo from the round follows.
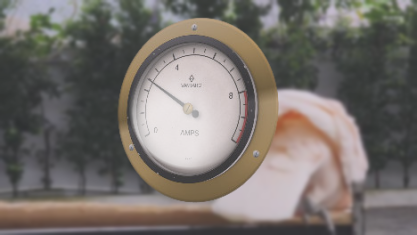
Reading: 2.5 A
